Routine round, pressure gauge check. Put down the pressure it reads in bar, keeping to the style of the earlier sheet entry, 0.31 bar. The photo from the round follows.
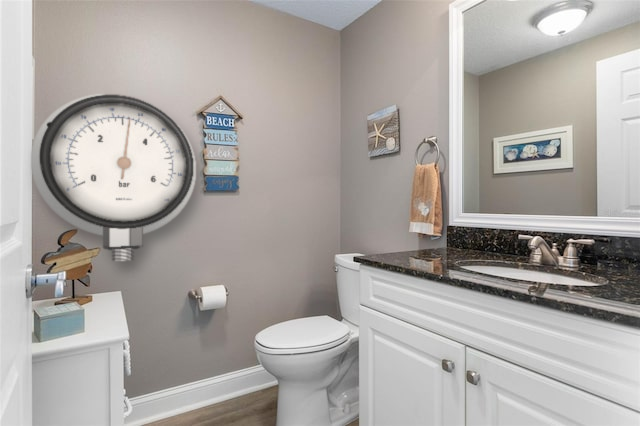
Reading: 3.2 bar
